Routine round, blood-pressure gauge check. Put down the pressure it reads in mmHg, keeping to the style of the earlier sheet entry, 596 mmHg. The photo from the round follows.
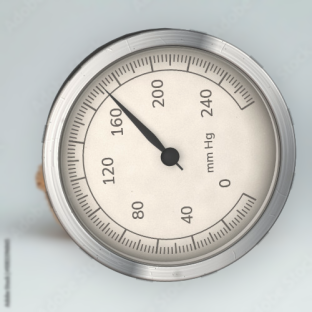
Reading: 172 mmHg
